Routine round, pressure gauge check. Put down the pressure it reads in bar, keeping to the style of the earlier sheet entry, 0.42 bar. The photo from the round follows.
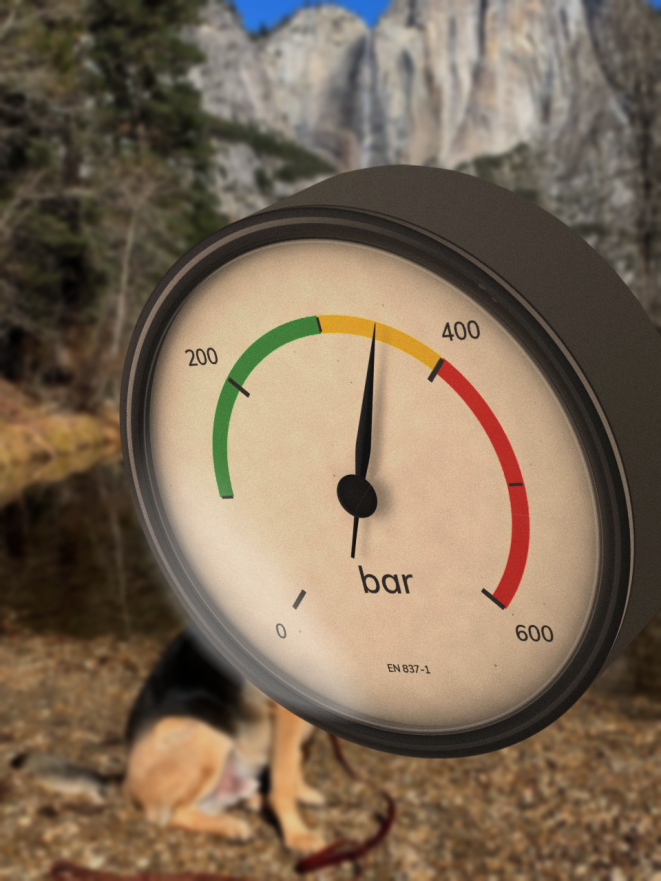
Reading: 350 bar
